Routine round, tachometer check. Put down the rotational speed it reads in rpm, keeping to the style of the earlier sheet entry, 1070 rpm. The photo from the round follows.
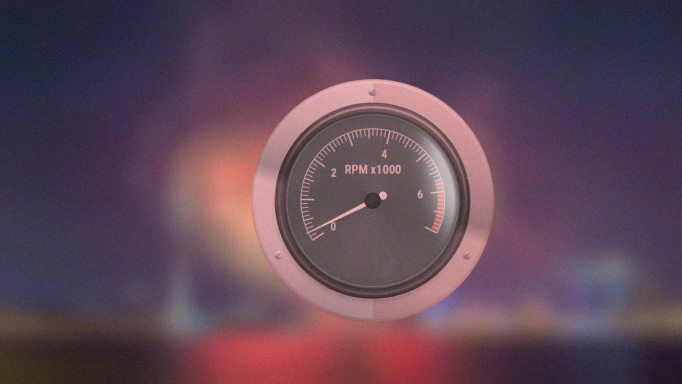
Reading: 200 rpm
